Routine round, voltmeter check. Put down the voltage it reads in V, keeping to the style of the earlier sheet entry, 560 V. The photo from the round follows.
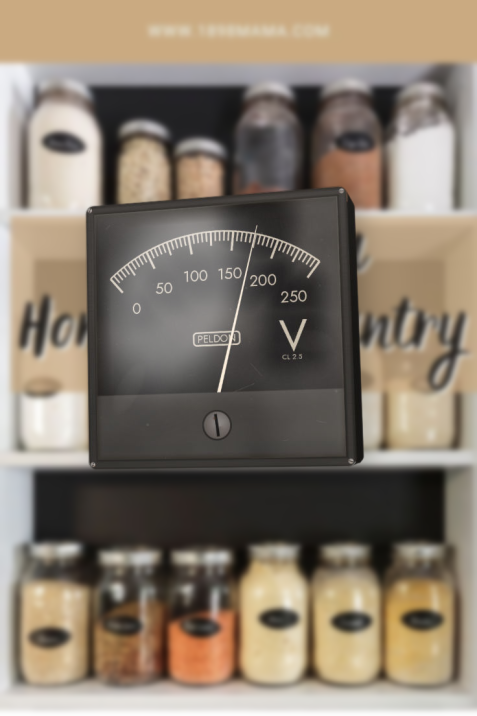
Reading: 175 V
